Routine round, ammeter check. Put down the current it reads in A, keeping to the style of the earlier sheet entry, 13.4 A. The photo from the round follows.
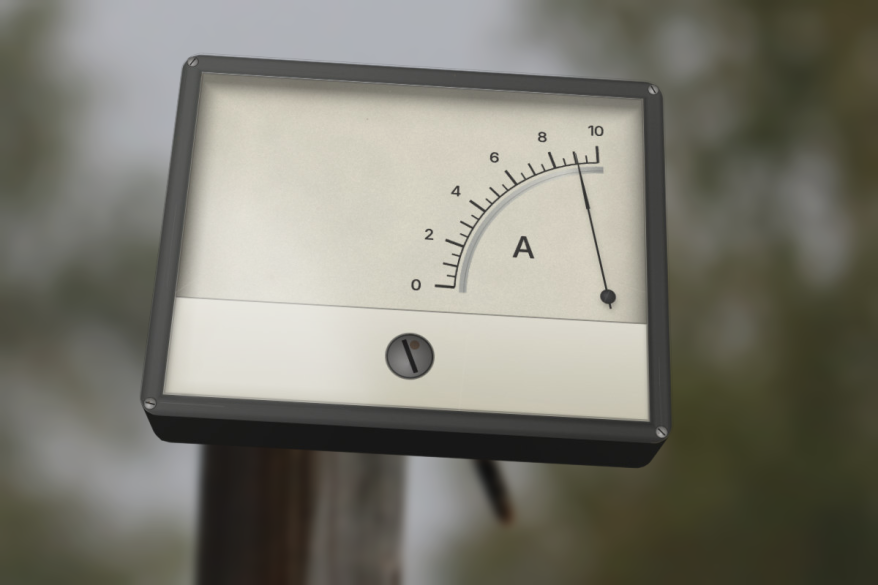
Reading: 9 A
